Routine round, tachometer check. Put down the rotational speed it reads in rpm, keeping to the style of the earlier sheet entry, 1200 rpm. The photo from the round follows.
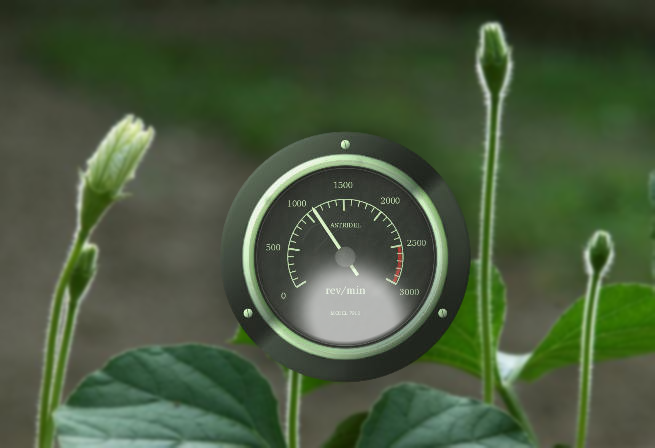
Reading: 1100 rpm
